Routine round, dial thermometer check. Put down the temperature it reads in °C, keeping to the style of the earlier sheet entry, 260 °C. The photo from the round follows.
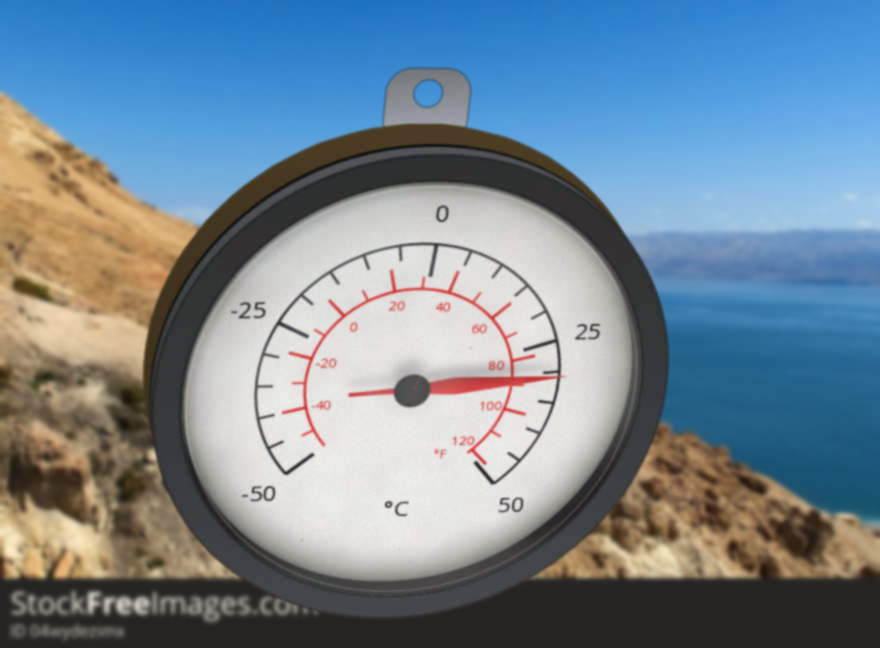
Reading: 30 °C
